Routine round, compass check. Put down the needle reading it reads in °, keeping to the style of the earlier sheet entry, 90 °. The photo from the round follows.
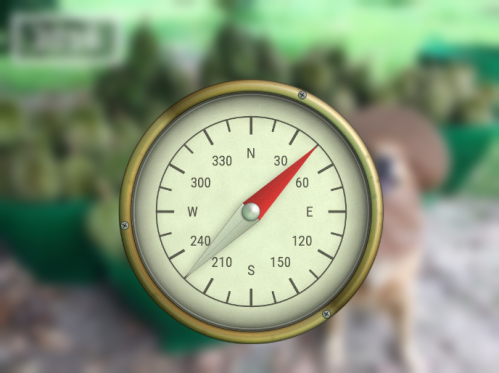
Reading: 45 °
